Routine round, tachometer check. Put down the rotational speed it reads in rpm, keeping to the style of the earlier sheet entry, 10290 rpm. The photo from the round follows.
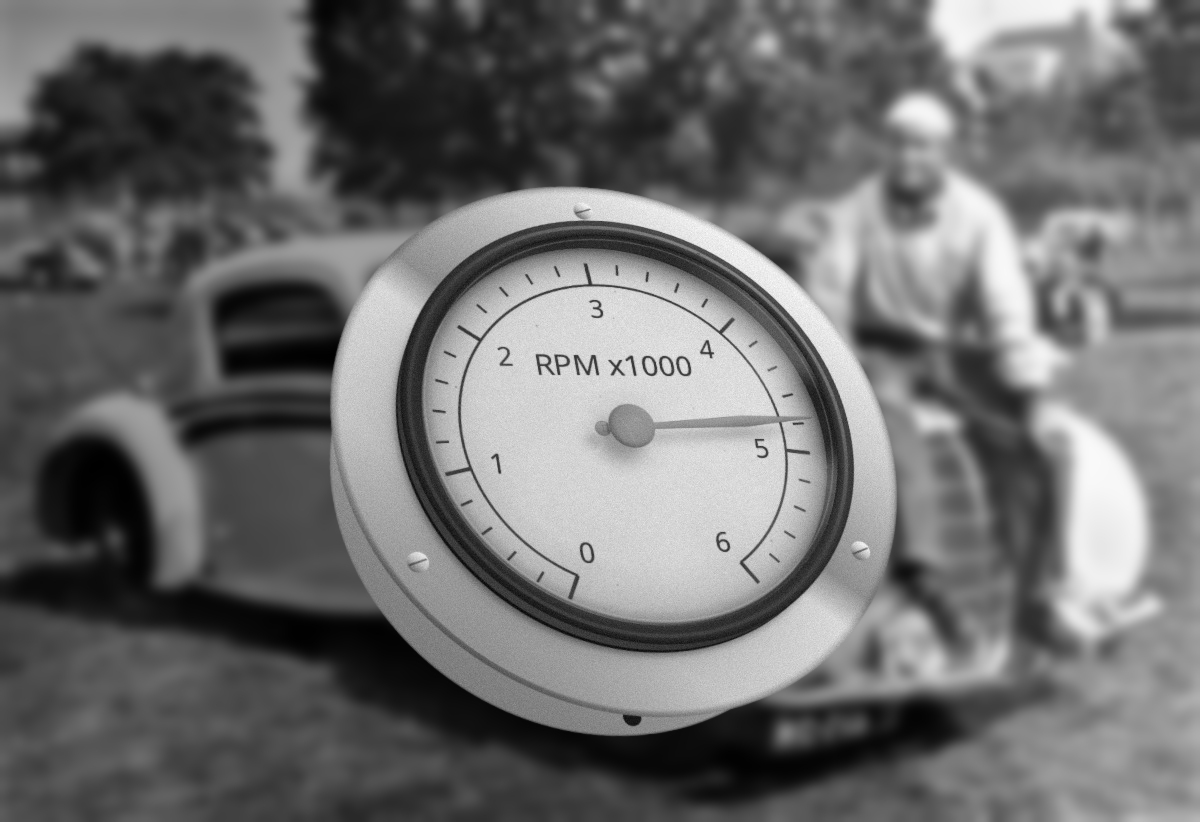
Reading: 4800 rpm
